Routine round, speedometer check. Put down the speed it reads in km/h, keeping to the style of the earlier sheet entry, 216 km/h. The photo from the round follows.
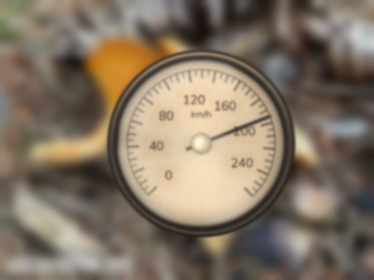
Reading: 195 km/h
